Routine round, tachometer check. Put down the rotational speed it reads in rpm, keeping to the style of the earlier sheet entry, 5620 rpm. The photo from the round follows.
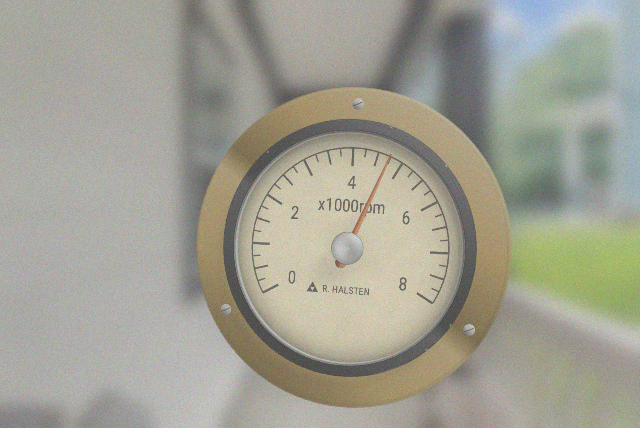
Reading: 4750 rpm
